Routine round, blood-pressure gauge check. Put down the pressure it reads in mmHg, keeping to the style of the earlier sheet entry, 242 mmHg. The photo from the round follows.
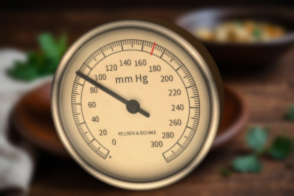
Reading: 90 mmHg
